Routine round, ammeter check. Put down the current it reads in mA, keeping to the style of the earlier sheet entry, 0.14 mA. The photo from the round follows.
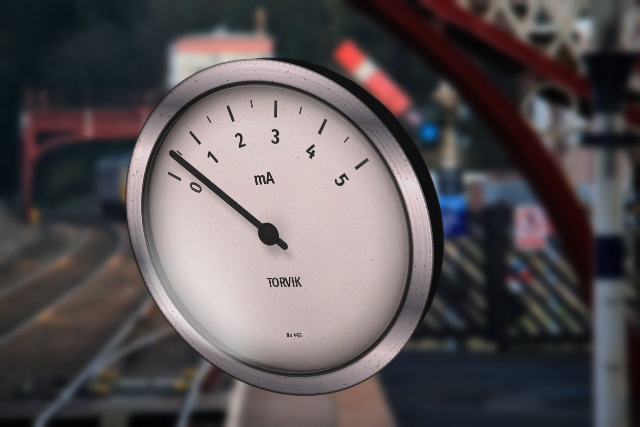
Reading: 0.5 mA
